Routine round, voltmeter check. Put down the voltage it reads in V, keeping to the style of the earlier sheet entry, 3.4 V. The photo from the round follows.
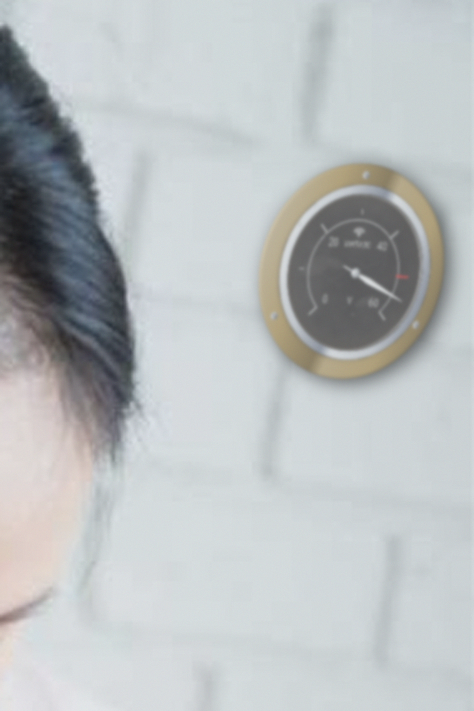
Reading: 55 V
